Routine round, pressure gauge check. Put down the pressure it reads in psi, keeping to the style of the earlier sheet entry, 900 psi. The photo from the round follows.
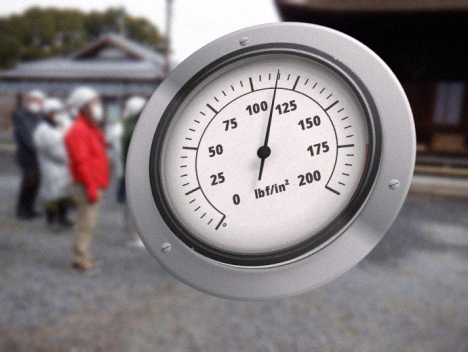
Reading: 115 psi
